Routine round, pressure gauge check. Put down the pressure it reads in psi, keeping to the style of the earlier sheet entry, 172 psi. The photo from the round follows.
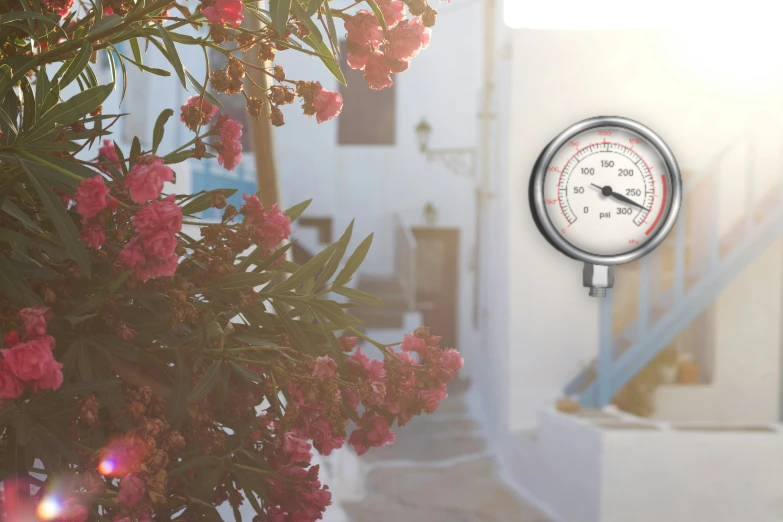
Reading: 275 psi
